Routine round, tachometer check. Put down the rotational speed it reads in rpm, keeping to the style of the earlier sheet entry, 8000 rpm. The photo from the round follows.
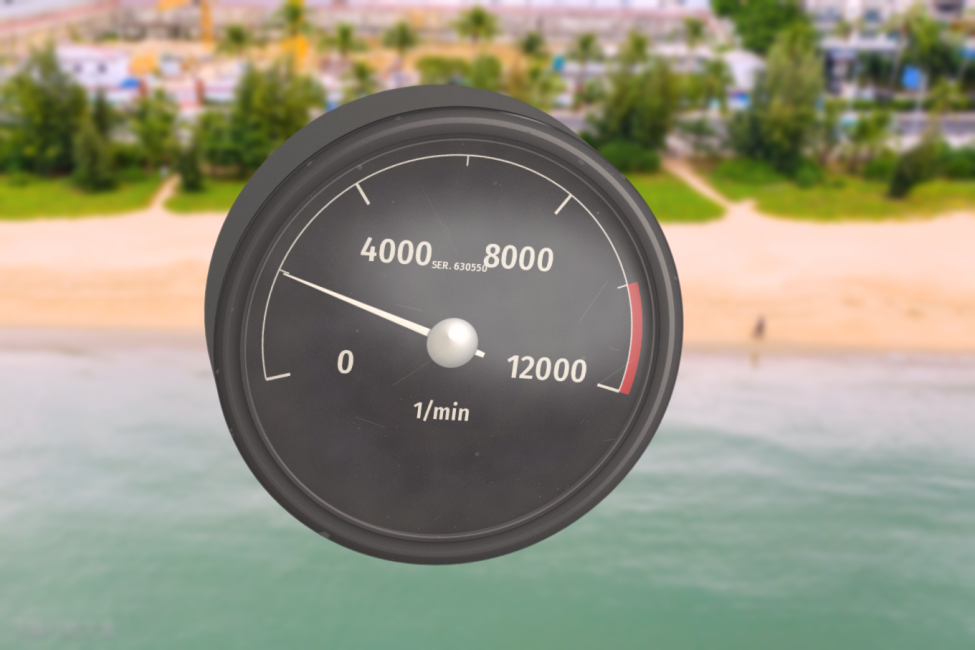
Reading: 2000 rpm
